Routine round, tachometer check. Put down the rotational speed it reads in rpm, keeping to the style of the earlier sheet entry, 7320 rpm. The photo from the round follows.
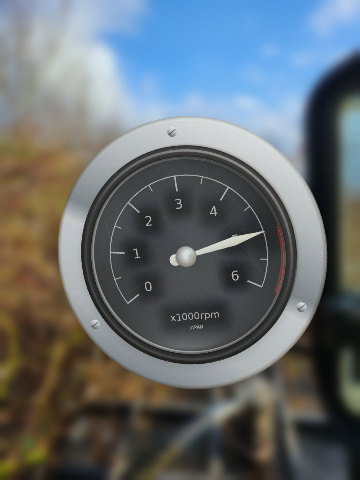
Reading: 5000 rpm
